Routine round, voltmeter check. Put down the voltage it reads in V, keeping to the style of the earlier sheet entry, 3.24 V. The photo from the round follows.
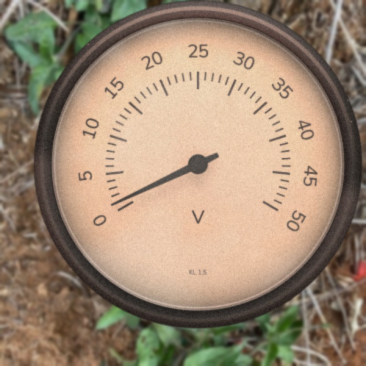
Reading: 1 V
